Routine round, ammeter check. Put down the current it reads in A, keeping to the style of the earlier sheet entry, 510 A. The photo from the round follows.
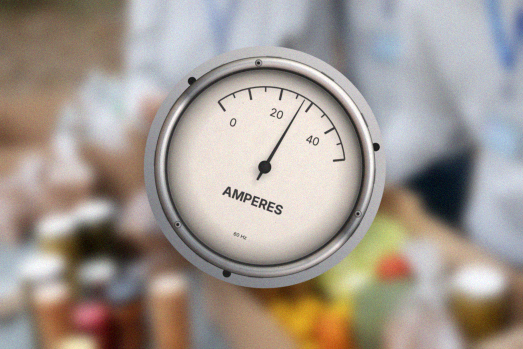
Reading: 27.5 A
